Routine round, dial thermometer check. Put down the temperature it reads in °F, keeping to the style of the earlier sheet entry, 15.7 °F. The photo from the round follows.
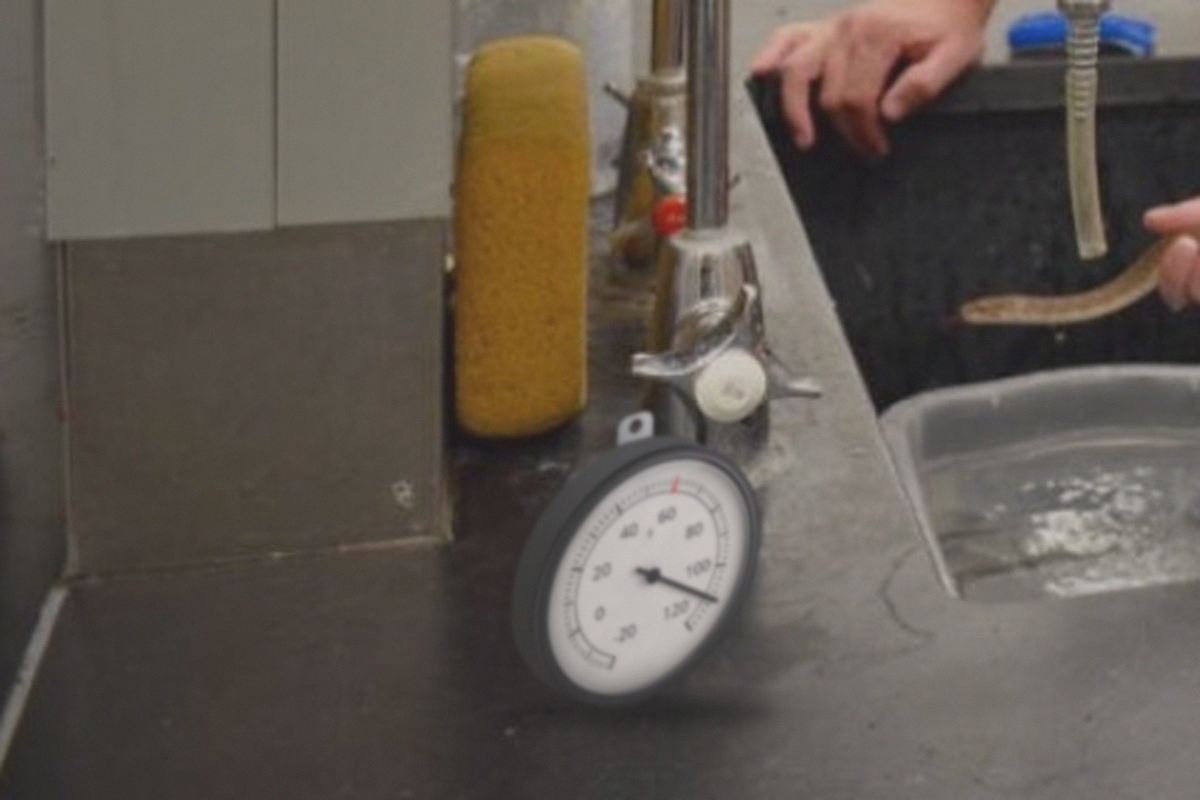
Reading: 110 °F
